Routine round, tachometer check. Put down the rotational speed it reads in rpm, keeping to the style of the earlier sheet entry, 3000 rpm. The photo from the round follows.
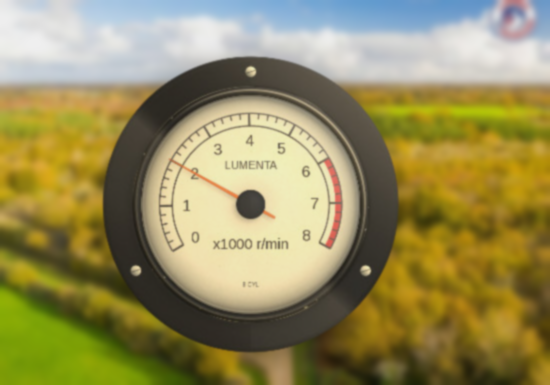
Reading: 2000 rpm
